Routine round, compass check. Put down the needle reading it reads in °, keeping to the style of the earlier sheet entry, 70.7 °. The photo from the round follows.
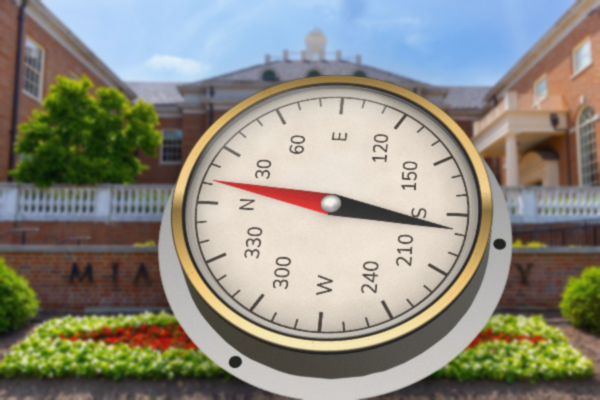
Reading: 10 °
